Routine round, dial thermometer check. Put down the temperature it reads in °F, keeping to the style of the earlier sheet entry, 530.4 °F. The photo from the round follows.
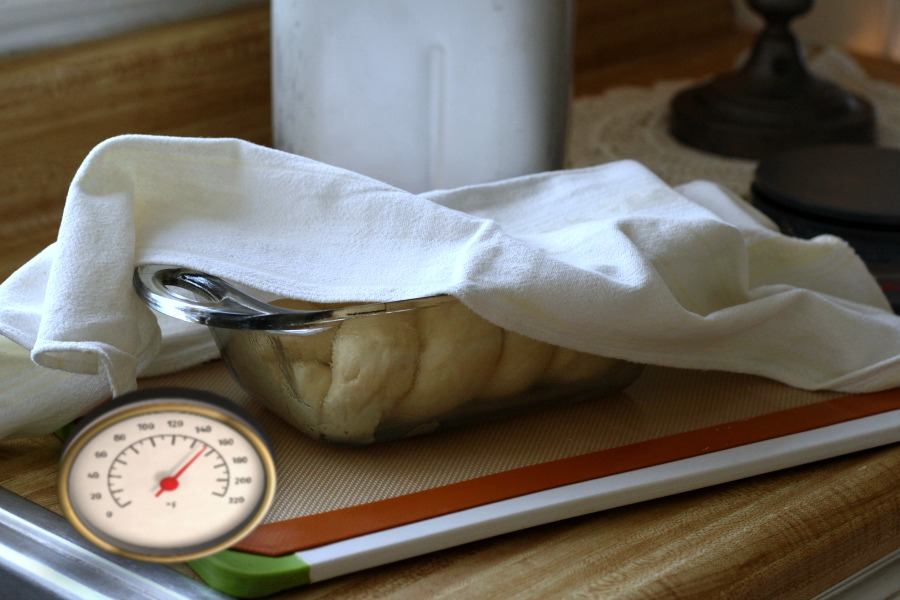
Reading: 150 °F
